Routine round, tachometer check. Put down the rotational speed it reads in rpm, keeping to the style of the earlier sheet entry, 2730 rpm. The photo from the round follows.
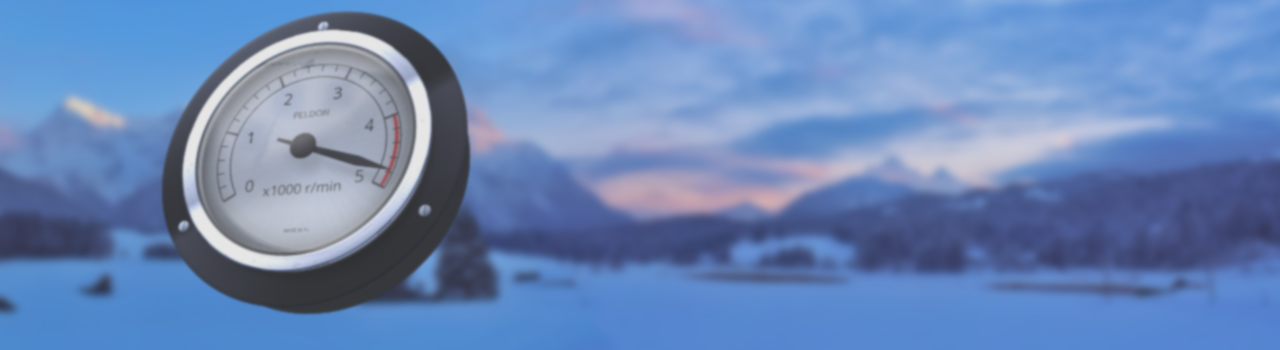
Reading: 4800 rpm
